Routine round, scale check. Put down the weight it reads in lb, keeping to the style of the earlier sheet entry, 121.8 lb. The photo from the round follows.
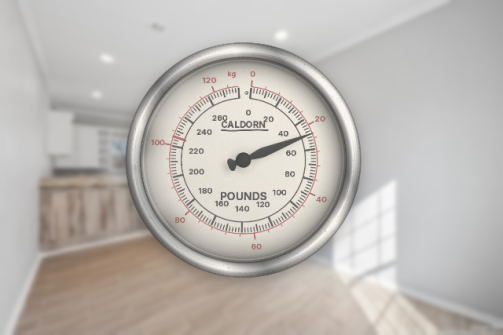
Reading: 50 lb
